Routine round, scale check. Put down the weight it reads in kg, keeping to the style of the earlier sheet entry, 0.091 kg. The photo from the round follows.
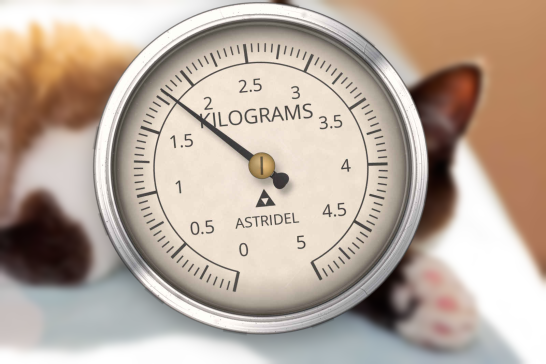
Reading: 1.8 kg
